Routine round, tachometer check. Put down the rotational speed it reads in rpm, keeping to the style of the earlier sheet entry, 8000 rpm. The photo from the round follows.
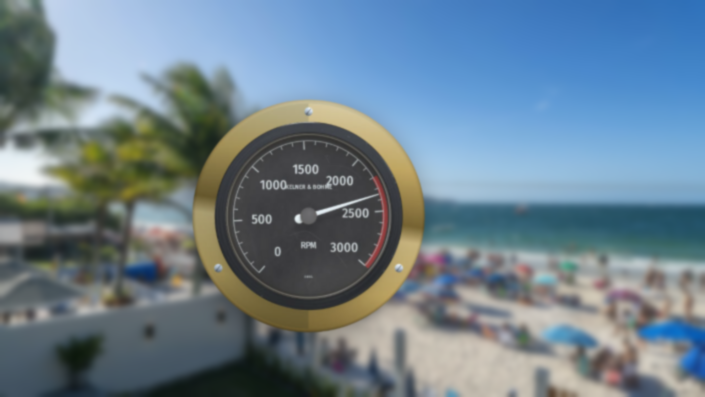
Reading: 2350 rpm
